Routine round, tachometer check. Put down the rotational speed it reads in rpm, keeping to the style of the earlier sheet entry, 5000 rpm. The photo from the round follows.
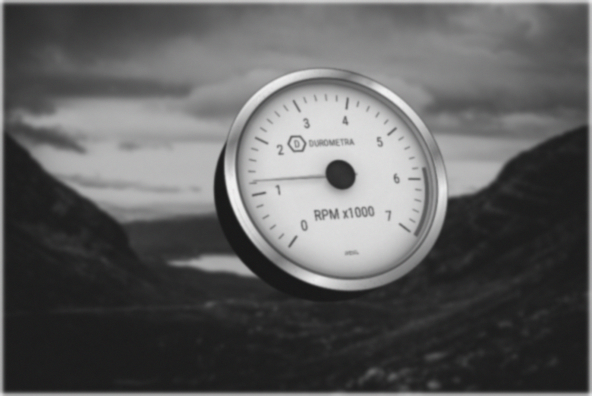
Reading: 1200 rpm
